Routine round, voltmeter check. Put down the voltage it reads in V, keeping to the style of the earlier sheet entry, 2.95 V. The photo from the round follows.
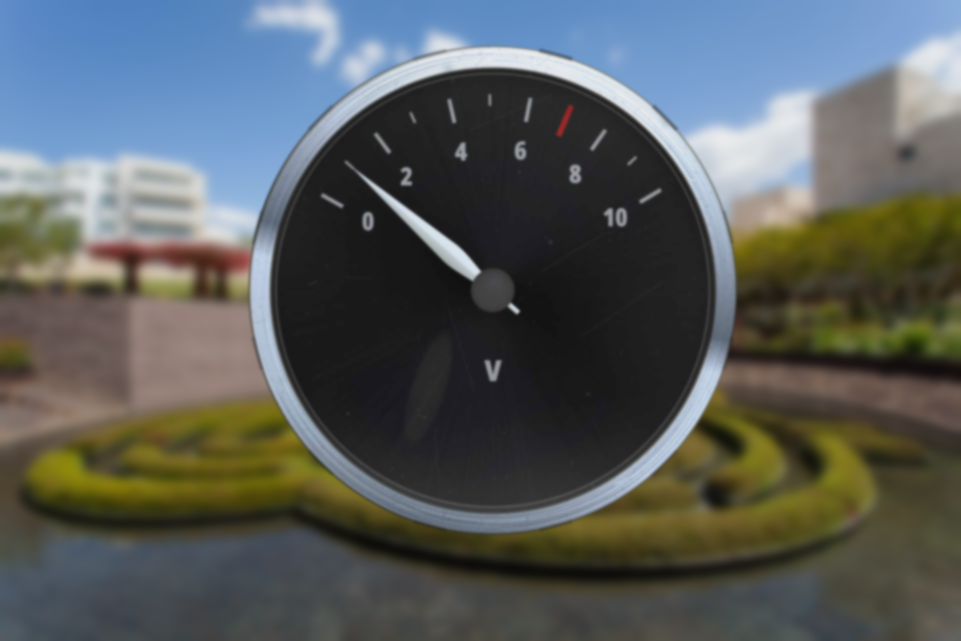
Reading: 1 V
